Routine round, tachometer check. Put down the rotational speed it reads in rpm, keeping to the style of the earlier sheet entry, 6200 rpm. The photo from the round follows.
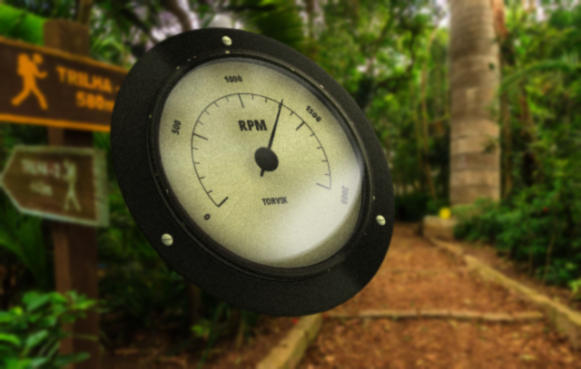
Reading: 1300 rpm
